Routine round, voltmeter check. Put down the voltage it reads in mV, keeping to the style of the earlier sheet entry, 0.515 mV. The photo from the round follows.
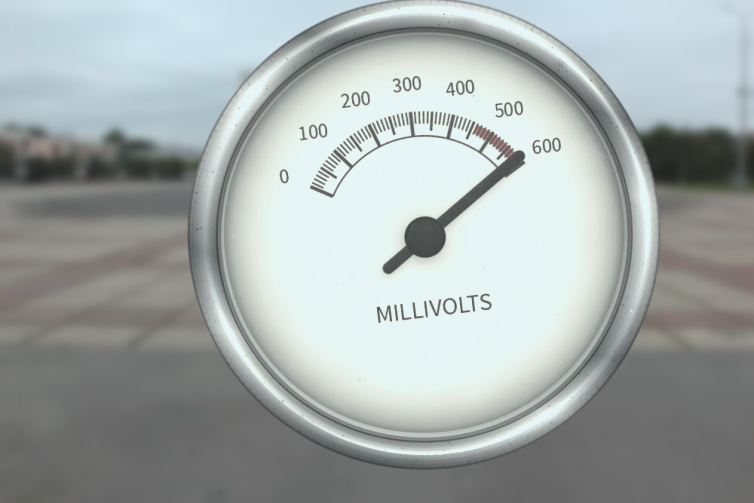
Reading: 580 mV
